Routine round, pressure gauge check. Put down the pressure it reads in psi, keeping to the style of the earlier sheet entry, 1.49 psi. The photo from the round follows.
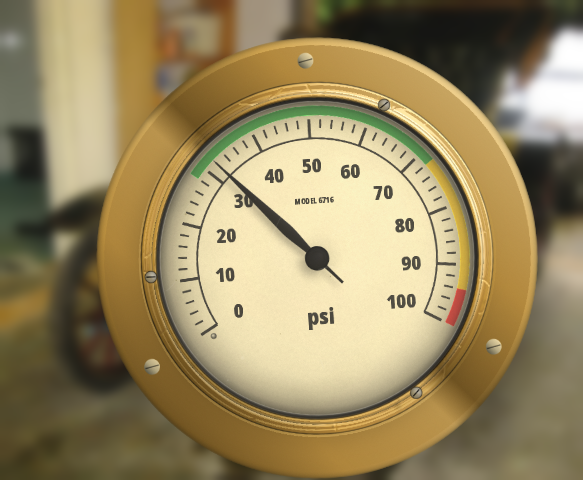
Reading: 32 psi
